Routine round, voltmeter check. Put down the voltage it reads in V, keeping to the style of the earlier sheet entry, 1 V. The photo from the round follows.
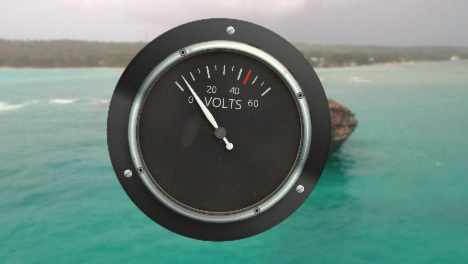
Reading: 5 V
